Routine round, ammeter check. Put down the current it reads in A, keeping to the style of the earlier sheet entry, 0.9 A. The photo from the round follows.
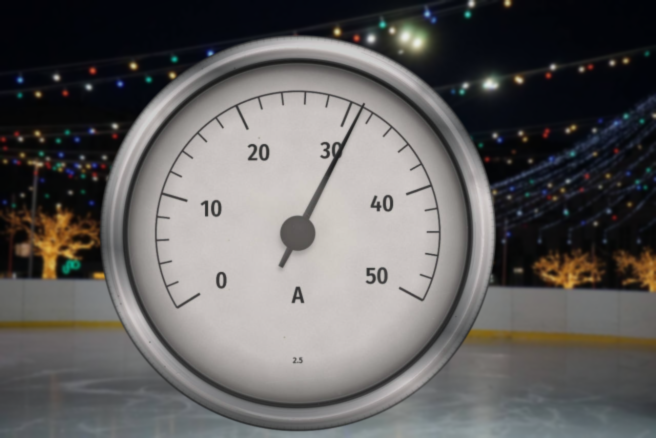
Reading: 31 A
